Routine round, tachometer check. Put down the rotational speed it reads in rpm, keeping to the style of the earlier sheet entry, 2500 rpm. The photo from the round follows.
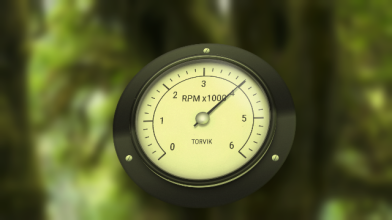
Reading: 4000 rpm
